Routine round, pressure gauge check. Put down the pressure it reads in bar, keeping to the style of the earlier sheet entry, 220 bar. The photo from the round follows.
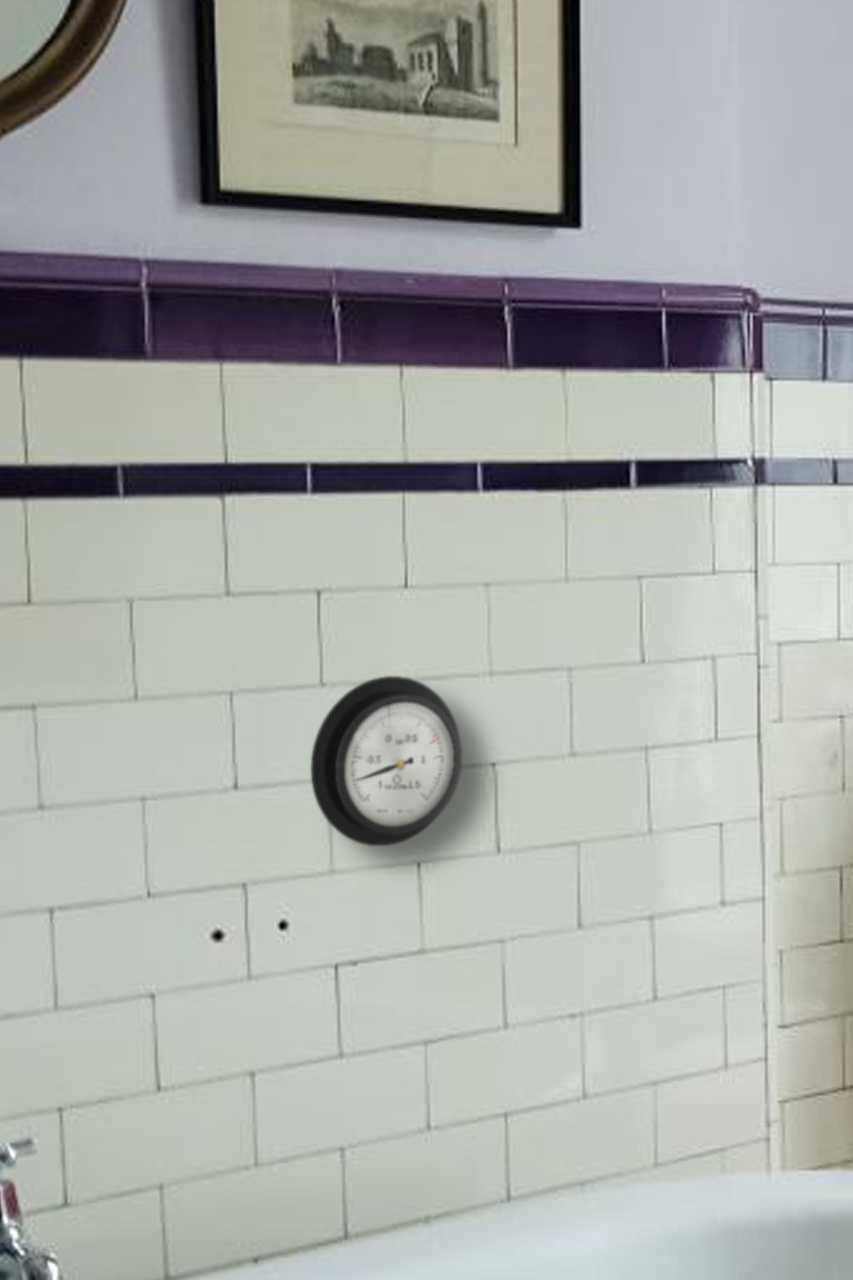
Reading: -0.75 bar
